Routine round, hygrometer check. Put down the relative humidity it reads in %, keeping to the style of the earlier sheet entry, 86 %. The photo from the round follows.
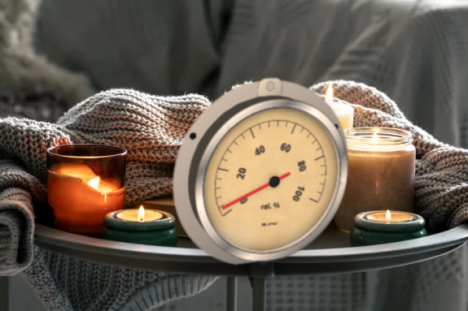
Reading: 4 %
